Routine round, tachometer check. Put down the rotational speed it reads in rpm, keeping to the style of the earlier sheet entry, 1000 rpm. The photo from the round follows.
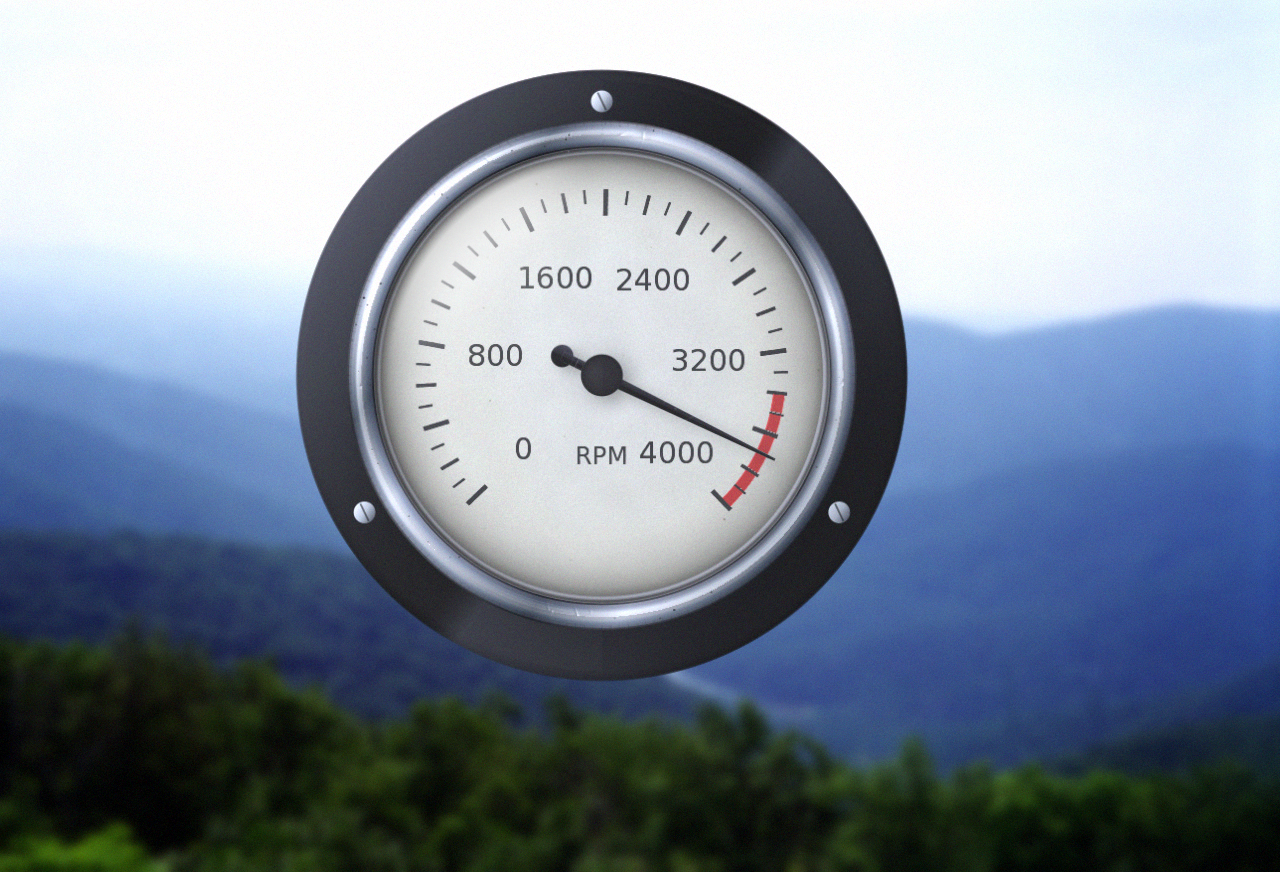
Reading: 3700 rpm
